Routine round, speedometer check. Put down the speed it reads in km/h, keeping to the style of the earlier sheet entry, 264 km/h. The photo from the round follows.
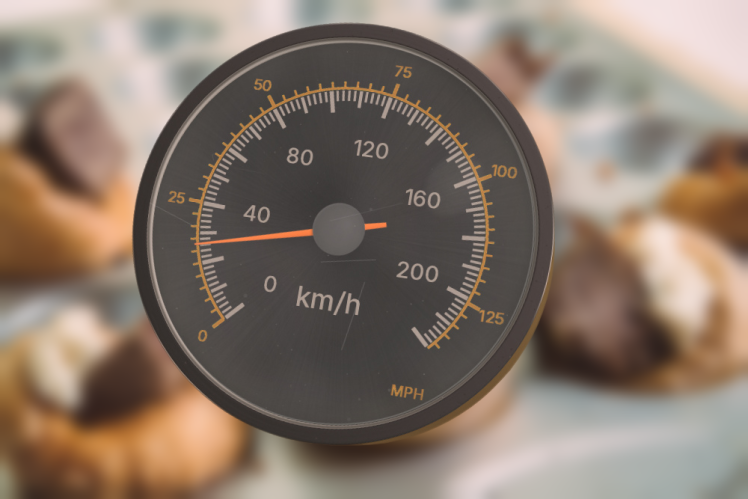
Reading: 26 km/h
